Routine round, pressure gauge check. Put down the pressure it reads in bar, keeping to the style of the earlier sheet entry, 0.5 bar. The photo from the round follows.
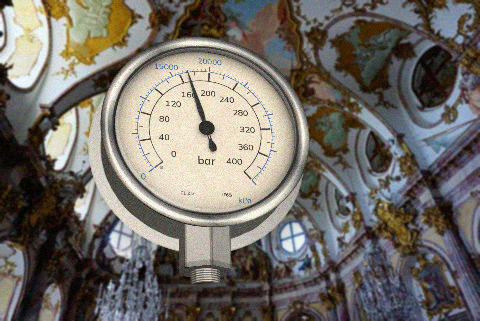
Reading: 170 bar
